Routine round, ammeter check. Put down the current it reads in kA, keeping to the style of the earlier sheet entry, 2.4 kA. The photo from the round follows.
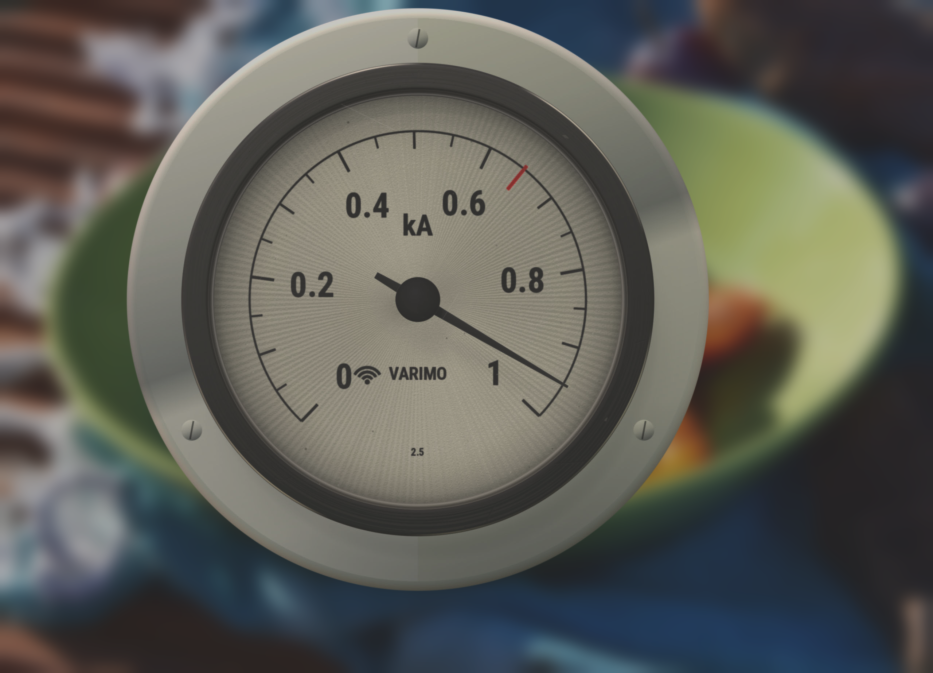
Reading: 0.95 kA
